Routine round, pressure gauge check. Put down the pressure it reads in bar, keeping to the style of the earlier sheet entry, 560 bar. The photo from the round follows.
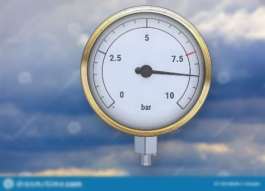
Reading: 8.5 bar
